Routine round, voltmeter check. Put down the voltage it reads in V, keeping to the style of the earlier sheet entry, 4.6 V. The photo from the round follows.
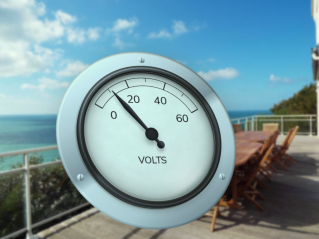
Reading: 10 V
